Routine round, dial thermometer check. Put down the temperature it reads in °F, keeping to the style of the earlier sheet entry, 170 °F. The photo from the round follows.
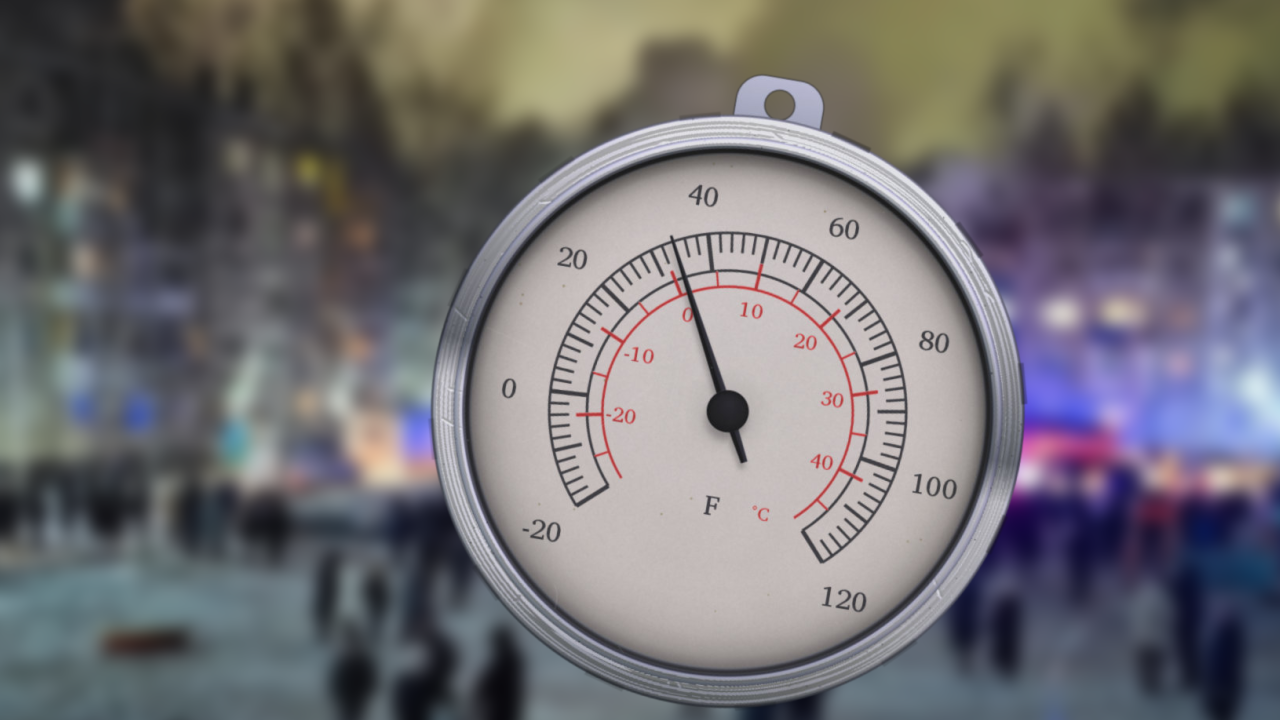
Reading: 34 °F
